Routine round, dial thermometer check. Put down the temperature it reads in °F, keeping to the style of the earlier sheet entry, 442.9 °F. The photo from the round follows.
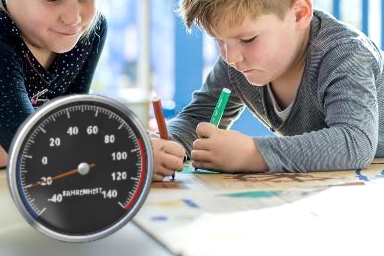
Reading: -20 °F
